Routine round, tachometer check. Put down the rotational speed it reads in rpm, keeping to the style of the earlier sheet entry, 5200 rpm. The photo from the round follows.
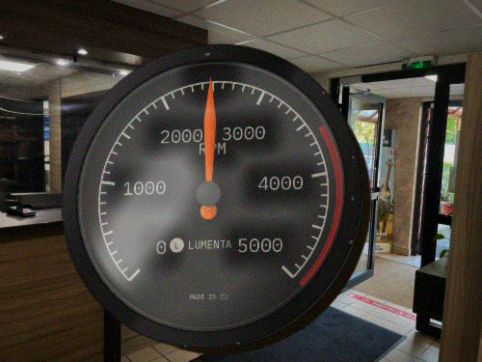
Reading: 2500 rpm
